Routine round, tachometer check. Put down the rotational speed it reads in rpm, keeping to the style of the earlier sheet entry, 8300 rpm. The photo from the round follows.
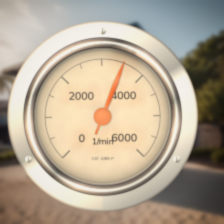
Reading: 3500 rpm
